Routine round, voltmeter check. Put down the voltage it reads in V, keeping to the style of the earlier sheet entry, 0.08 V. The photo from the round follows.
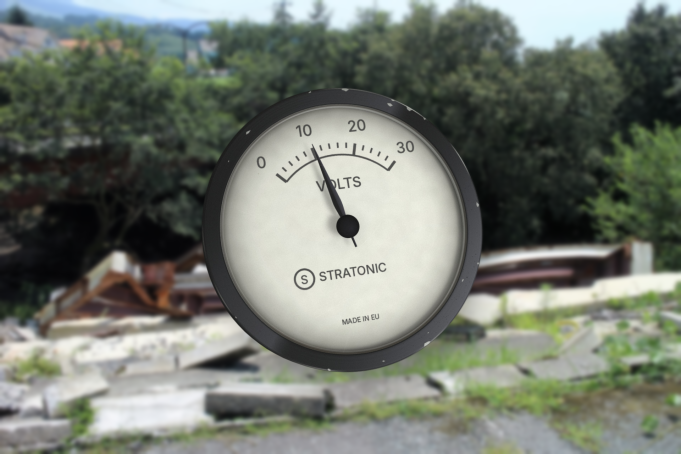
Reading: 10 V
